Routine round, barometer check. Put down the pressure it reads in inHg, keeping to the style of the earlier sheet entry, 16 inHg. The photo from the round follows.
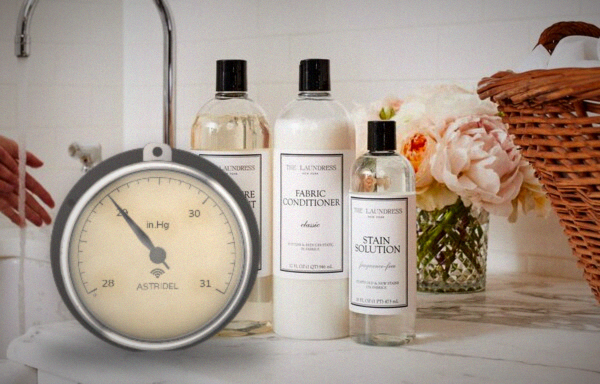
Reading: 29 inHg
